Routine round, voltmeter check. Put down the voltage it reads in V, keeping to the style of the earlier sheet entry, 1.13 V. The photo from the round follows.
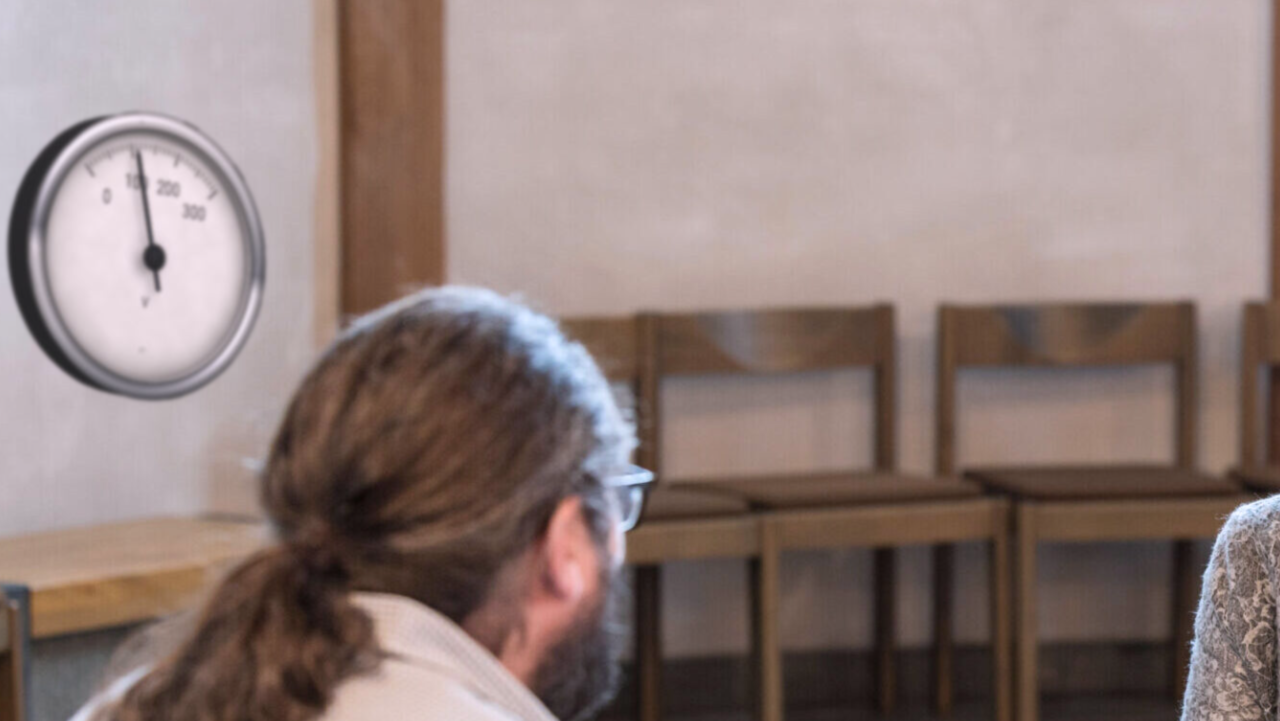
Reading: 100 V
